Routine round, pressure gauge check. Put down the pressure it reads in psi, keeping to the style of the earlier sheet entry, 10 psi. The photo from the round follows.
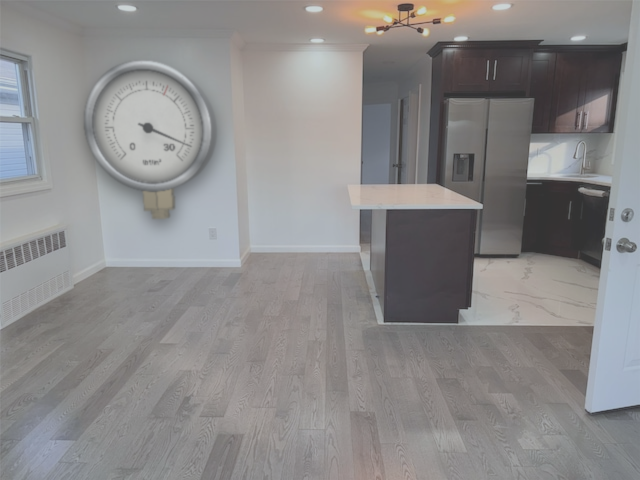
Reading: 27.5 psi
